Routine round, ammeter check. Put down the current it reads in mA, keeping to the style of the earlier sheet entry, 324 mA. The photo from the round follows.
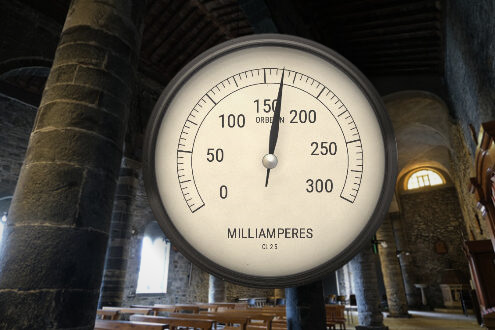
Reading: 165 mA
